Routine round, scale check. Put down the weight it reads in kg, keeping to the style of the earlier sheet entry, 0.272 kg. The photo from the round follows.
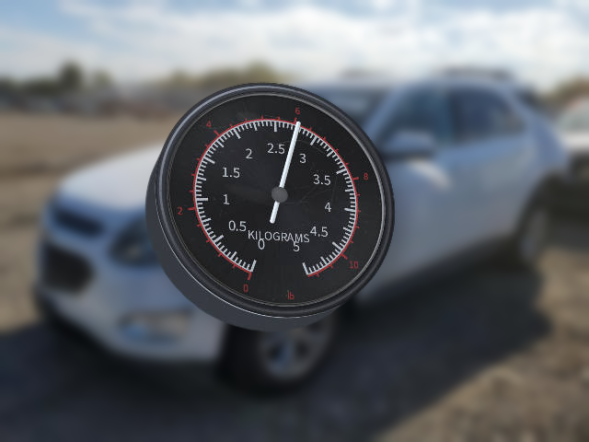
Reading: 2.75 kg
